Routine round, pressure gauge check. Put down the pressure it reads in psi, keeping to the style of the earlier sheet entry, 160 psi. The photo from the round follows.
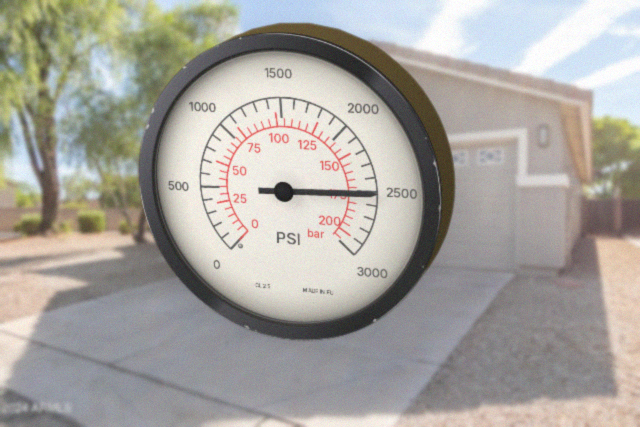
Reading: 2500 psi
